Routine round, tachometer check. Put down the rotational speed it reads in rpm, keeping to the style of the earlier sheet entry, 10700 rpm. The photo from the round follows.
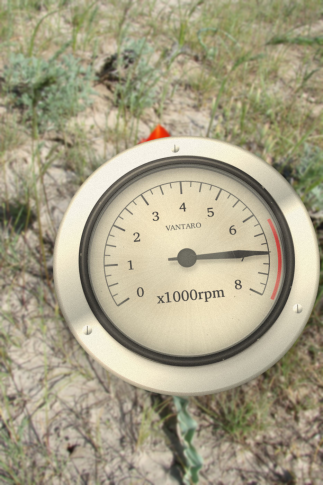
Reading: 7000 rpm
